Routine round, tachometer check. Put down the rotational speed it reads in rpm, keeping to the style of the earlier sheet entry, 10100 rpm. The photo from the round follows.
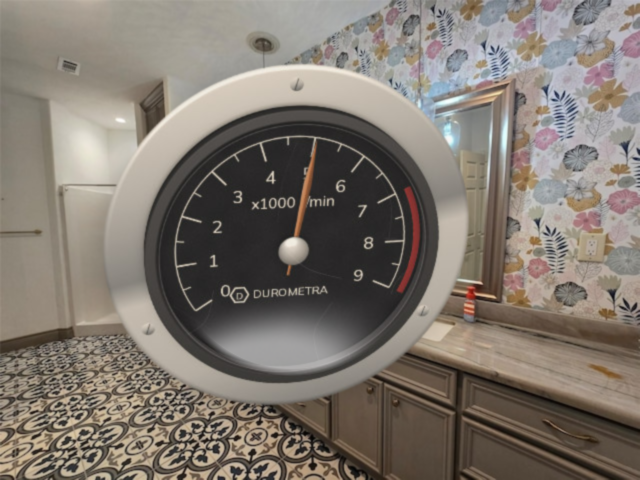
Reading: 5000 rpm
